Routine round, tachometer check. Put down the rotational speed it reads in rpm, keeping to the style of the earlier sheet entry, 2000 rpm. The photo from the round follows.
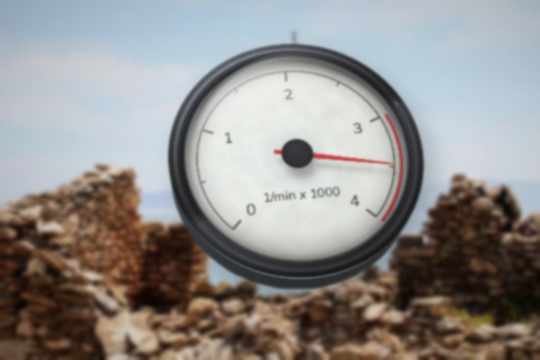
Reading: 3500 rpm
